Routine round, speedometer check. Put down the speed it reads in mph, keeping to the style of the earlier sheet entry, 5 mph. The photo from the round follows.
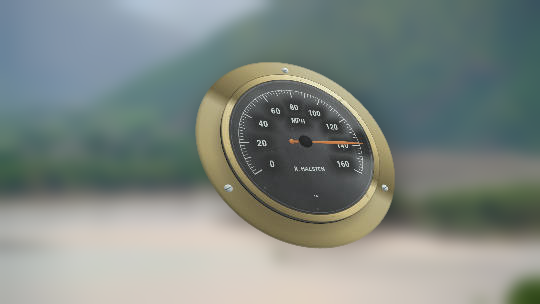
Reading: 140 mph
